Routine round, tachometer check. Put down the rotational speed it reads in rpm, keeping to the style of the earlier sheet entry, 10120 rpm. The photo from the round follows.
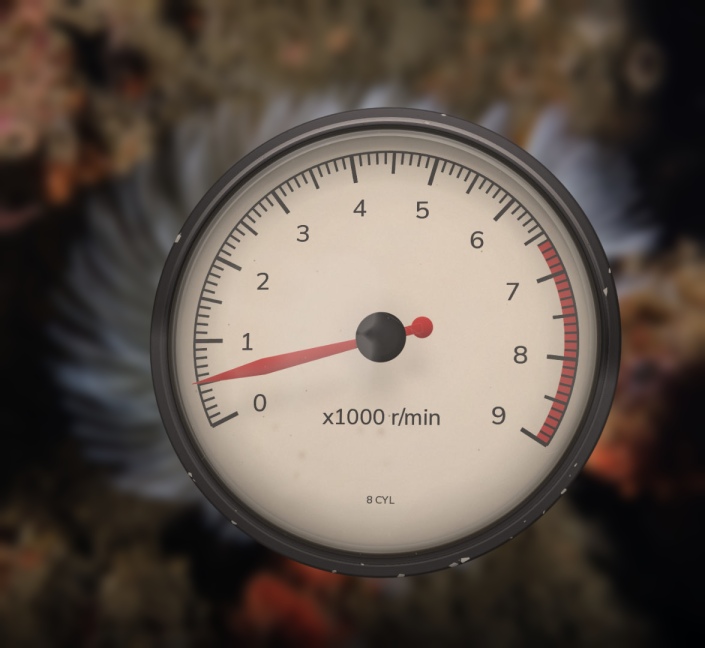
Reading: 500 rpm
